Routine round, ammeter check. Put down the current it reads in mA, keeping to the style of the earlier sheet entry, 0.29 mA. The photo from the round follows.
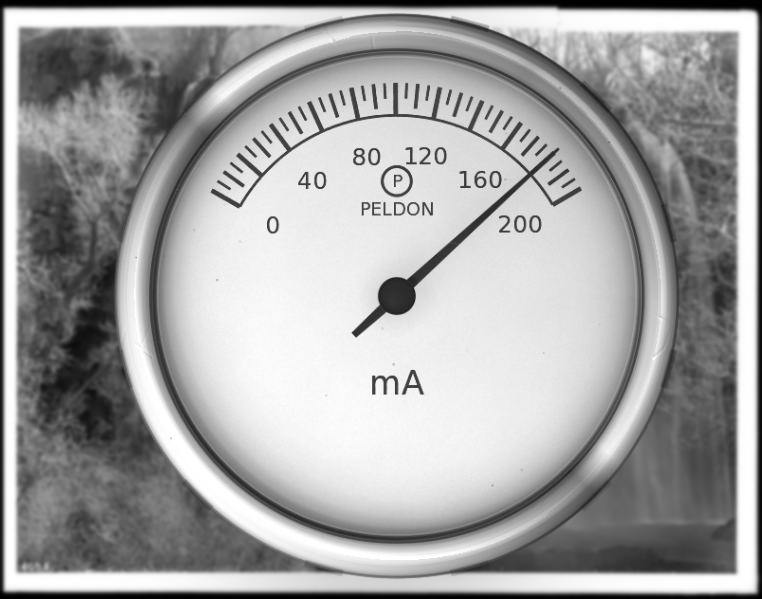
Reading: 180 mA
